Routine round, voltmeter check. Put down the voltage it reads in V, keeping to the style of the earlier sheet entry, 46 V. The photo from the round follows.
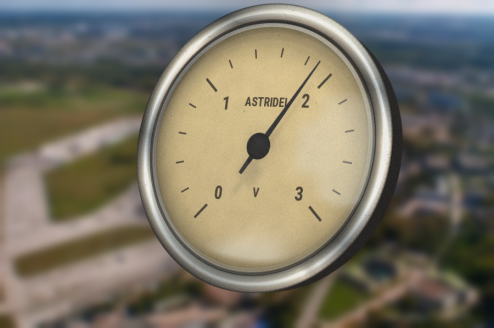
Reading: 1.9 V
